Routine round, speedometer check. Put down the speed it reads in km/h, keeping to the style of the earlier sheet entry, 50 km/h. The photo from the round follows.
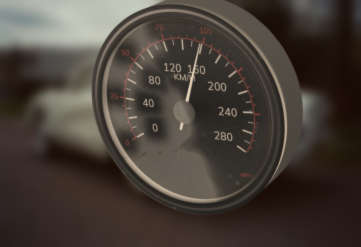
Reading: 160 km/h
